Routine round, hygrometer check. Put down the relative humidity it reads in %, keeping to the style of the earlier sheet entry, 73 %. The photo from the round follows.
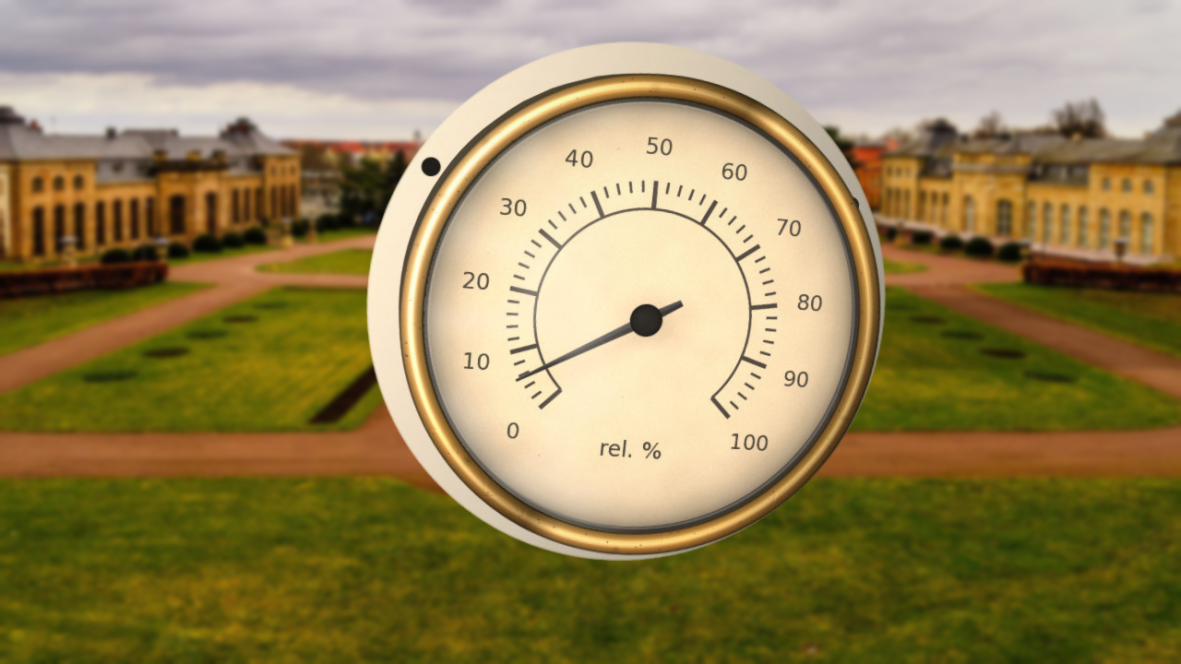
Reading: 6 %
